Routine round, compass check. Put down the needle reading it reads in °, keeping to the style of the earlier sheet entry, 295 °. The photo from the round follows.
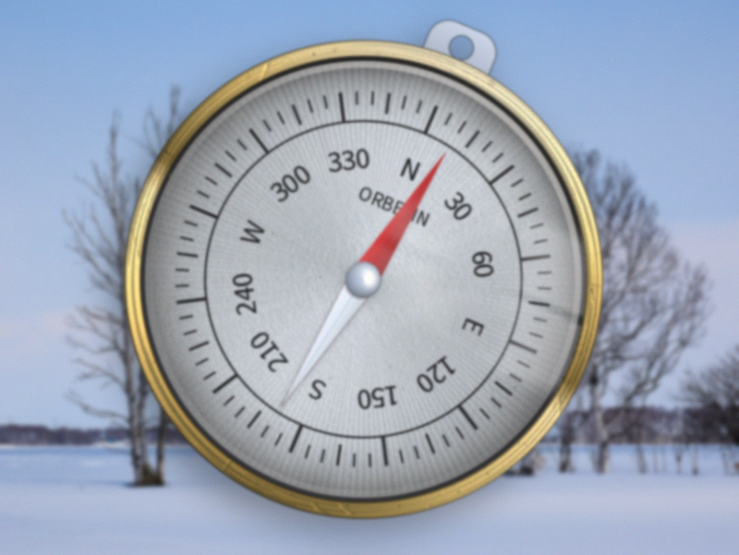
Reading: 10 °
